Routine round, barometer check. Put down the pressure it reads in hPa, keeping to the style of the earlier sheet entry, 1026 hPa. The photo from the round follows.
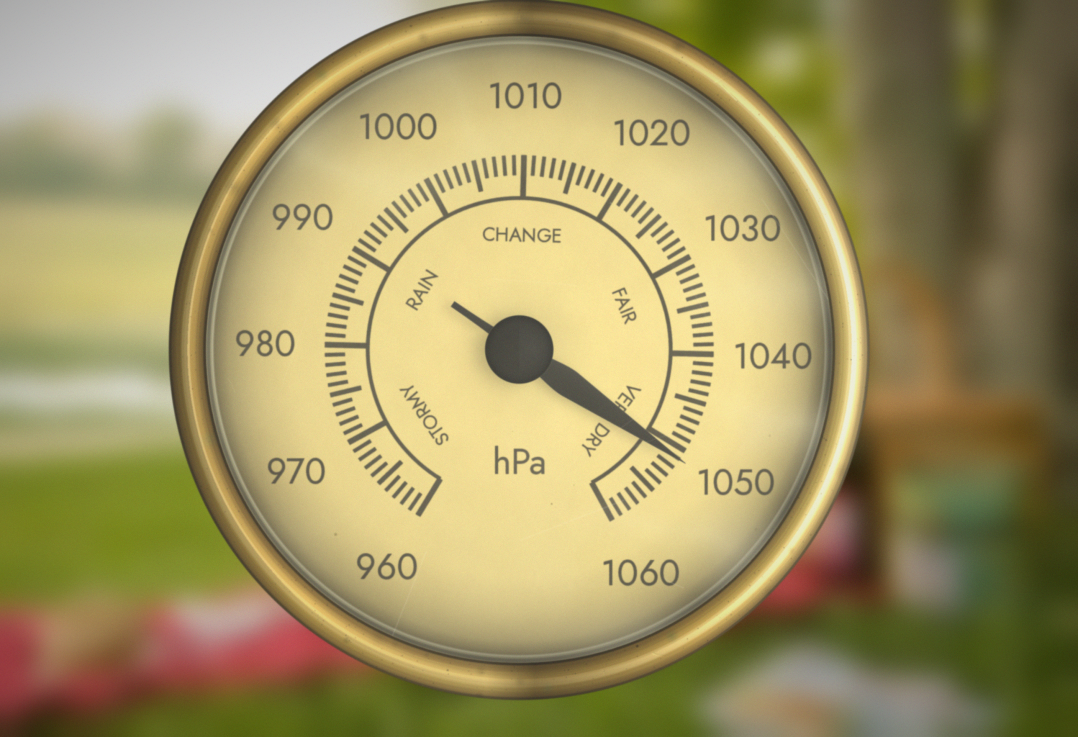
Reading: 1051 hPa
